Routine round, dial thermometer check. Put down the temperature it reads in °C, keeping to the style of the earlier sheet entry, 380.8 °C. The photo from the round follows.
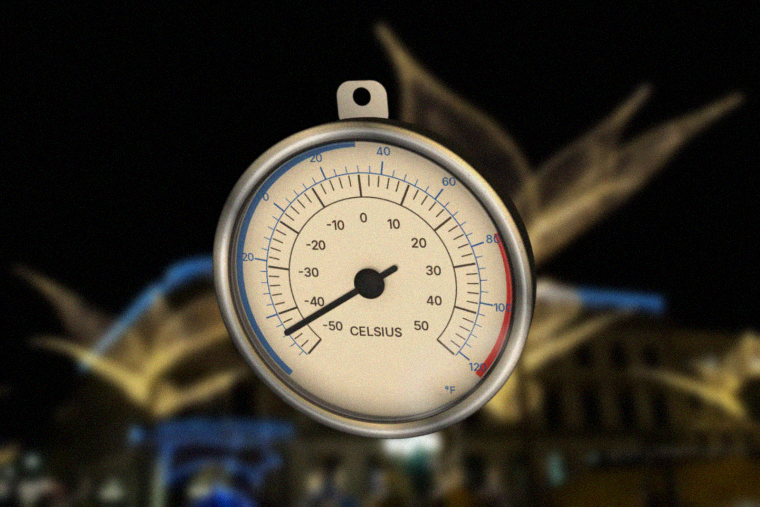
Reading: -44 °C
